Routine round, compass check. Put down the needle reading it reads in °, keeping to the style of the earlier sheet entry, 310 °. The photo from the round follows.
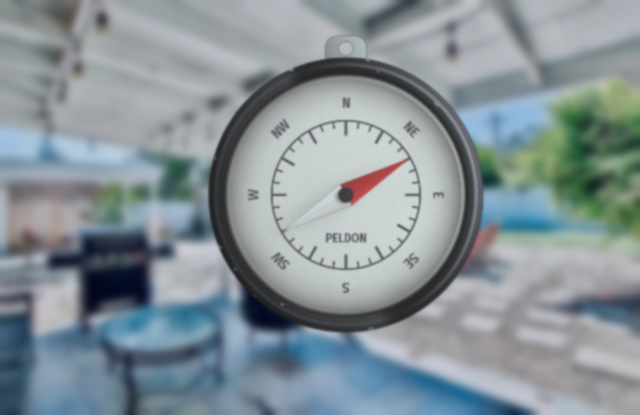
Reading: 60 °
